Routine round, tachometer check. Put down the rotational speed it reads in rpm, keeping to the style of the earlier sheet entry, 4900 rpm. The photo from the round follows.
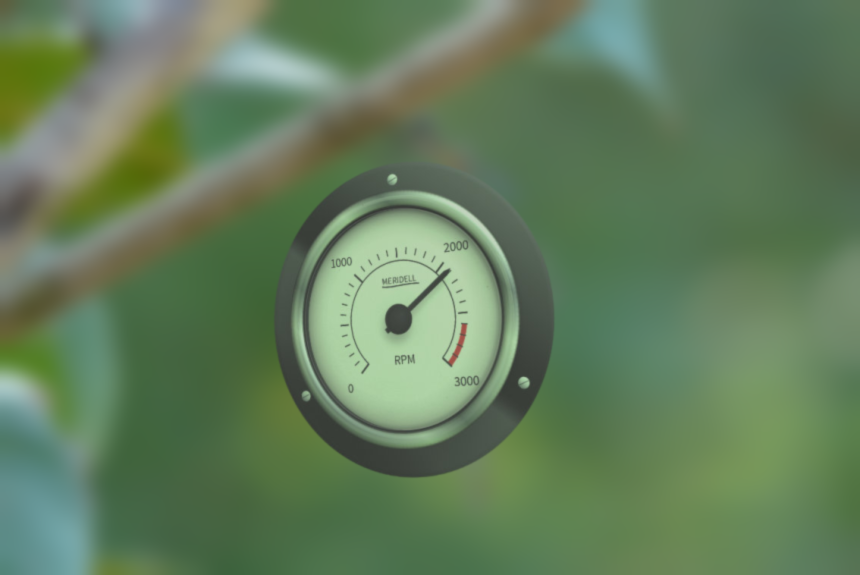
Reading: 2100 rpm
